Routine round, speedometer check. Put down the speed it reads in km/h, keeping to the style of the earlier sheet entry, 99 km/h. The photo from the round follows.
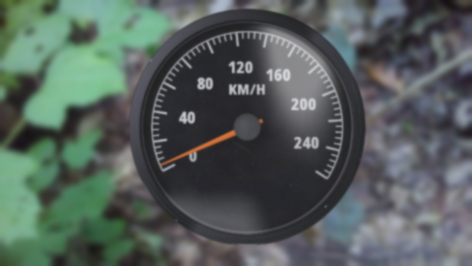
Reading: 4 km/h
